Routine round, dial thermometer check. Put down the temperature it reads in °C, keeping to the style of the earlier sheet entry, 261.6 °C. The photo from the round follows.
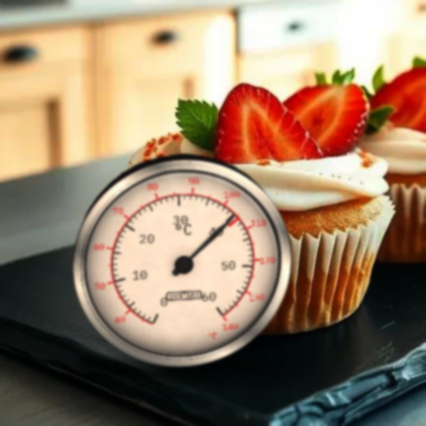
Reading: 40 °C
